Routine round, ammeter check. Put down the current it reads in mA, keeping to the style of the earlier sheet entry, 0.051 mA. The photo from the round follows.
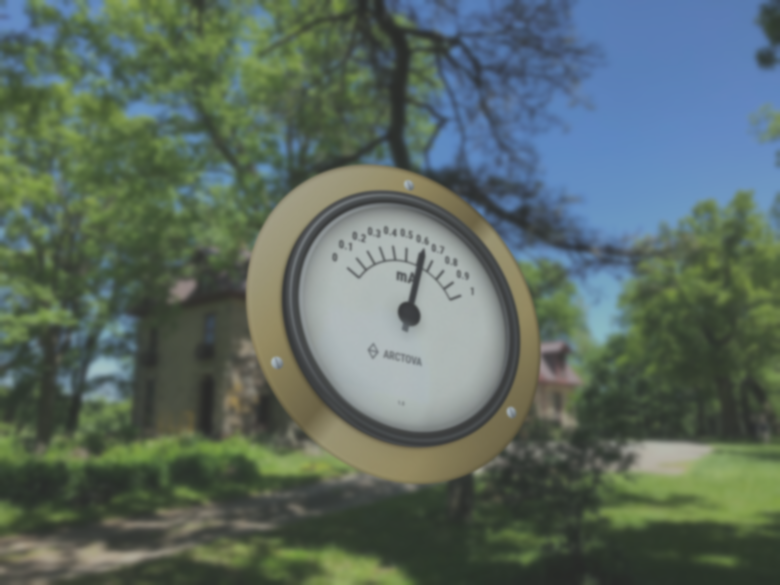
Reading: 0.6 mA
